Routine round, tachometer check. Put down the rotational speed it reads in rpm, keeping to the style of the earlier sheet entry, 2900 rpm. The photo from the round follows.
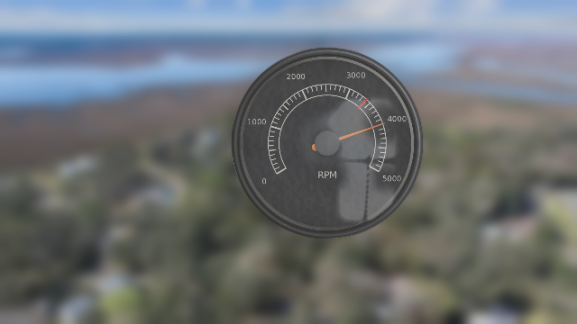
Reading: 4000 rpm
